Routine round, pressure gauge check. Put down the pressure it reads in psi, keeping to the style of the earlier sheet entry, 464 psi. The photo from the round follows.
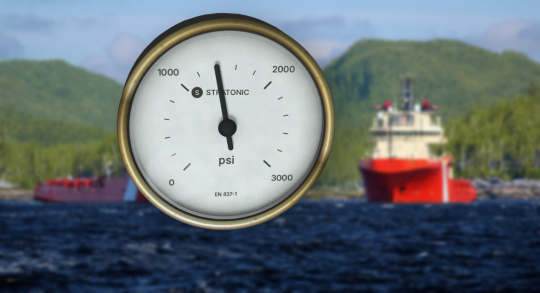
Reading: 1400 psi
